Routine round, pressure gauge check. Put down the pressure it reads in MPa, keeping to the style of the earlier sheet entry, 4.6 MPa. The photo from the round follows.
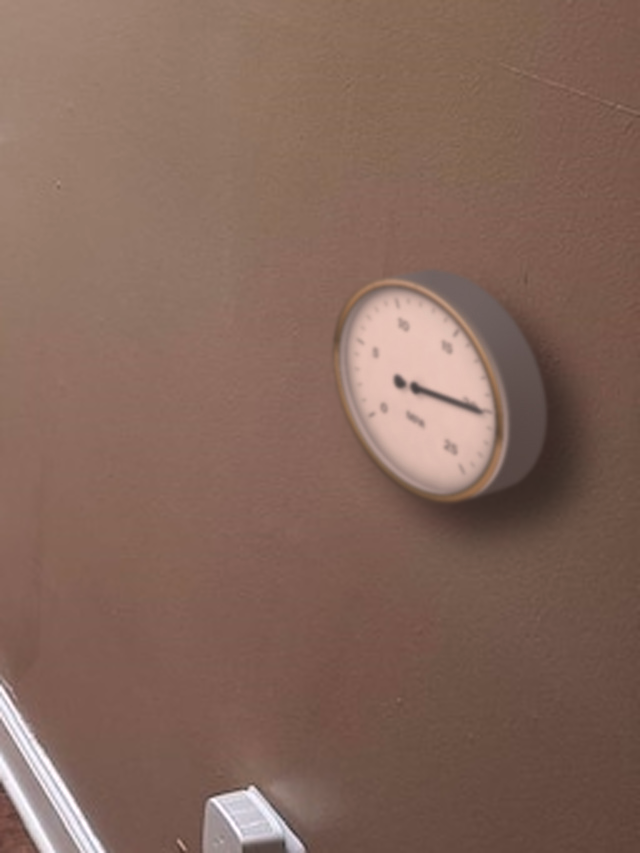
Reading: 20 MPa
